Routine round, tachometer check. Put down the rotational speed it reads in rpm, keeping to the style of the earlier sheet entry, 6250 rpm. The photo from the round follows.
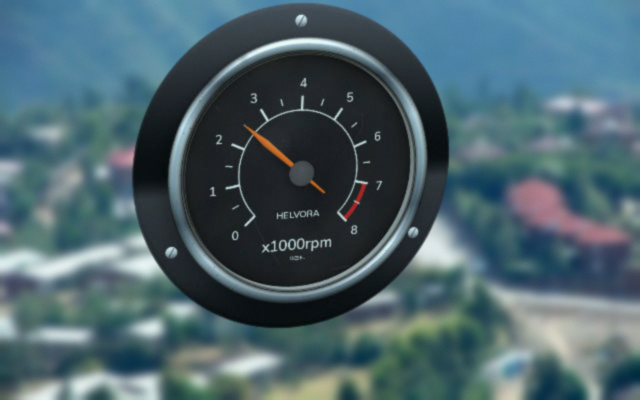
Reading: 2500 rpm
